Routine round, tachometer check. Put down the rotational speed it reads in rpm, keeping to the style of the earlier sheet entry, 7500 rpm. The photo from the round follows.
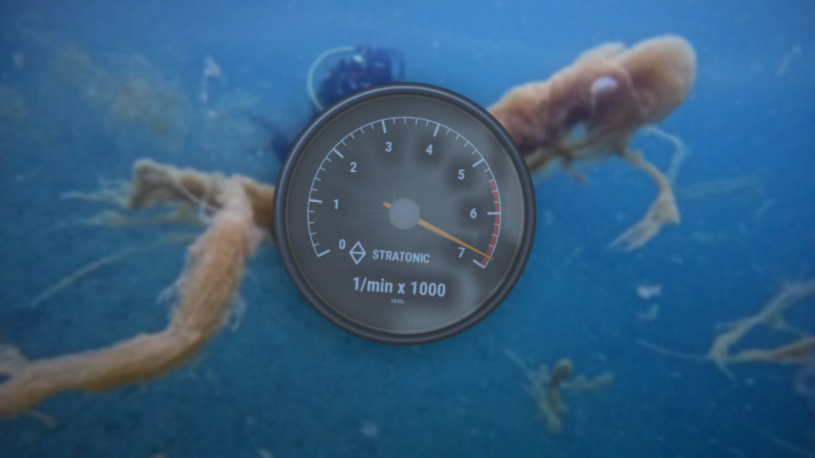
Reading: 6800 rpm
